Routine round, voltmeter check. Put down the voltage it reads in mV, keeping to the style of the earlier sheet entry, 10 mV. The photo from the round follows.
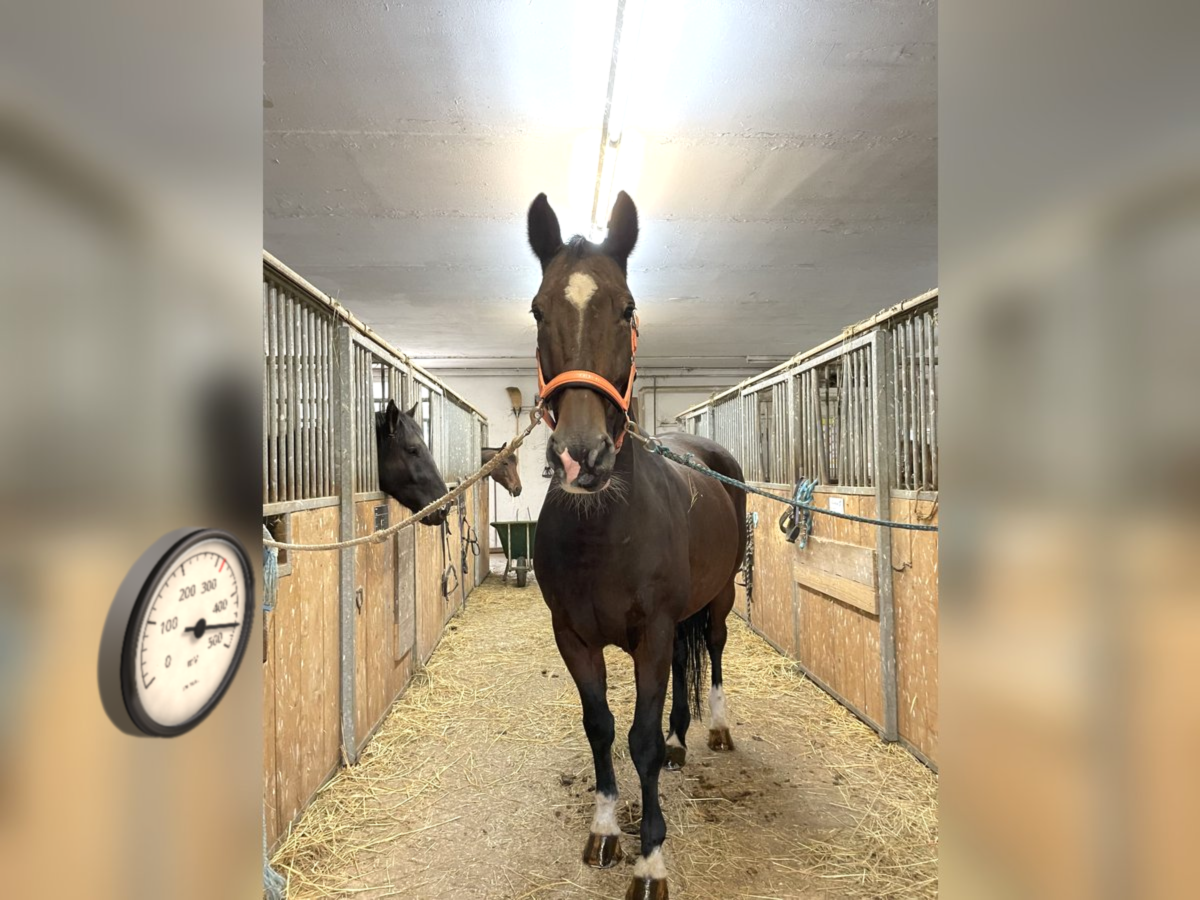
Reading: 460 mV
